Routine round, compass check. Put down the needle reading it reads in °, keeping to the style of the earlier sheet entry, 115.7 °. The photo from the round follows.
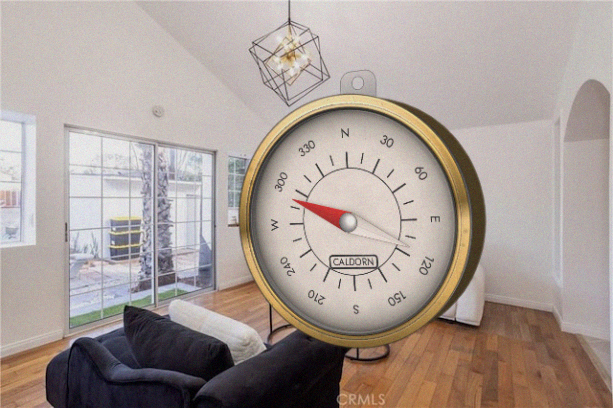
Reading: 292.5 °
